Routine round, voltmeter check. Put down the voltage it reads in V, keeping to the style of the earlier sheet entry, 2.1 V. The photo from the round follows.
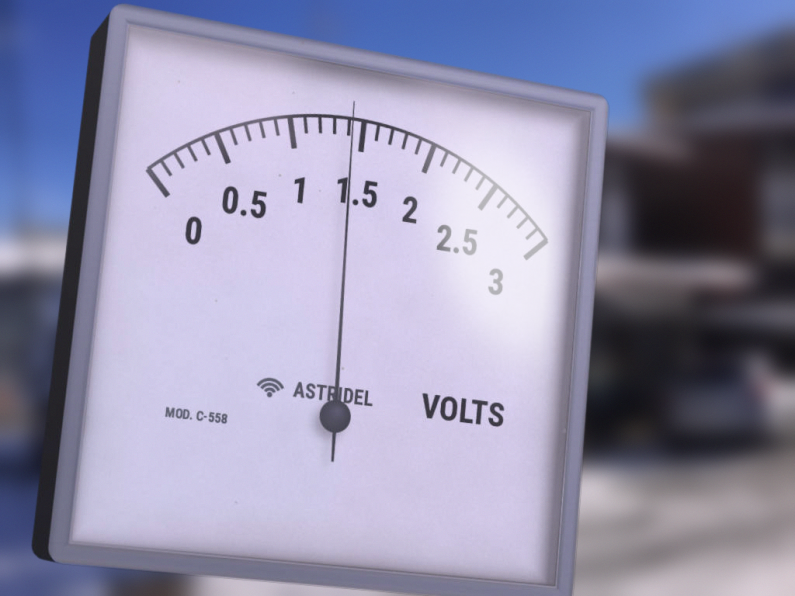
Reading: 1.4 V
